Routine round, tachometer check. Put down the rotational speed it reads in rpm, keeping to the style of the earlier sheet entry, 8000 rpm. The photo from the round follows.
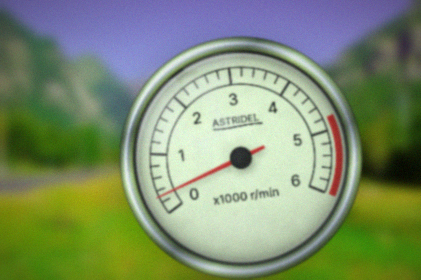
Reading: 300 rpm
